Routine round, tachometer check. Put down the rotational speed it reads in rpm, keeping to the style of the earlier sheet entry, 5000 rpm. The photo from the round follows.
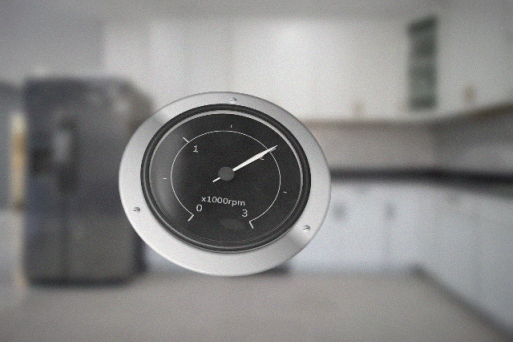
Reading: 2000 rpm
